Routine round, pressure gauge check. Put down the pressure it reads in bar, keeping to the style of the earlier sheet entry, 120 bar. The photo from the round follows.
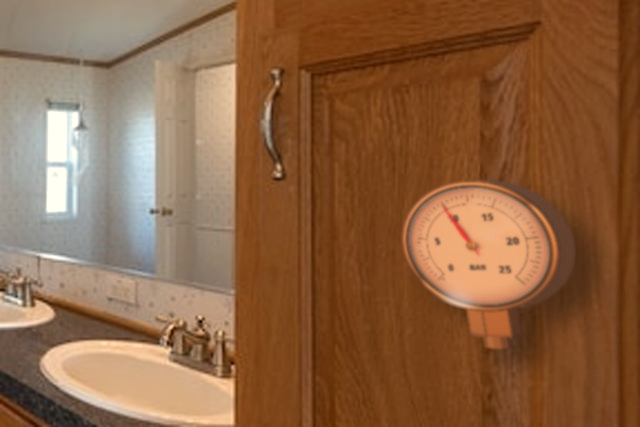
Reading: 10 bar
